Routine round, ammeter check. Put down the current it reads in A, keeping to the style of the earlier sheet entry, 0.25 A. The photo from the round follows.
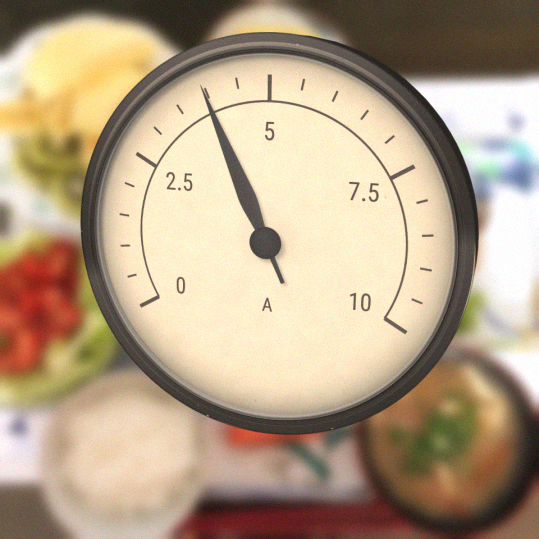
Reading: 4 A
